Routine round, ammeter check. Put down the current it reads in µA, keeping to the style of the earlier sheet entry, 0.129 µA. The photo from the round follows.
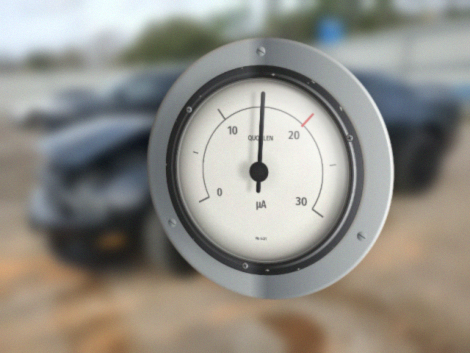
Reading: 15 µA
